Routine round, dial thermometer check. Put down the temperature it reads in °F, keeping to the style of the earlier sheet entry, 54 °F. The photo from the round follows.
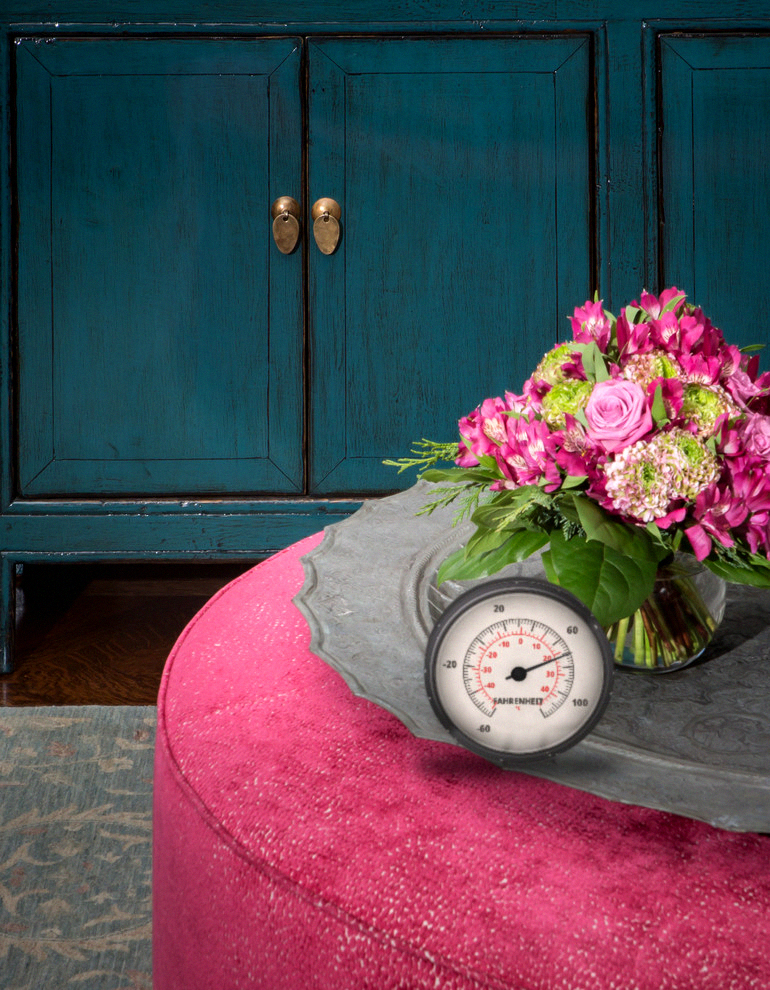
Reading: 70 °F
